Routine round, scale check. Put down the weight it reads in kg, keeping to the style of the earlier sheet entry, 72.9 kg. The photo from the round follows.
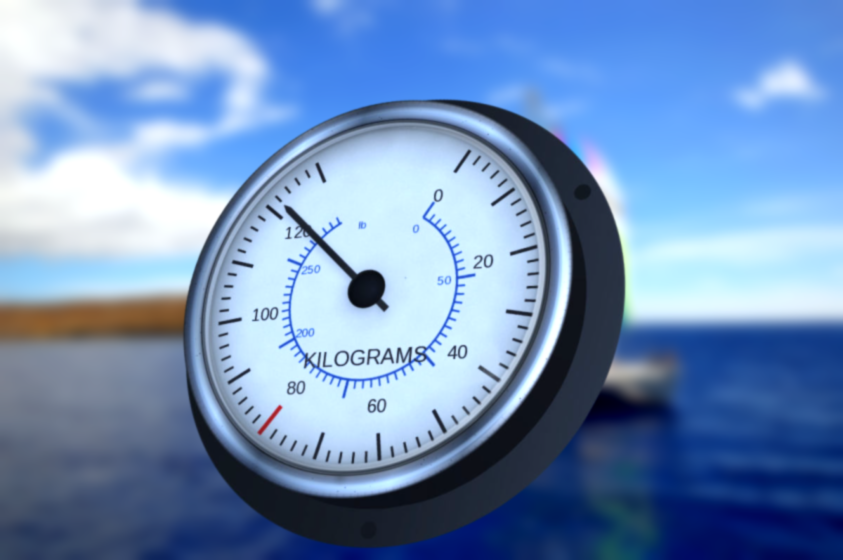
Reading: 122 kg
